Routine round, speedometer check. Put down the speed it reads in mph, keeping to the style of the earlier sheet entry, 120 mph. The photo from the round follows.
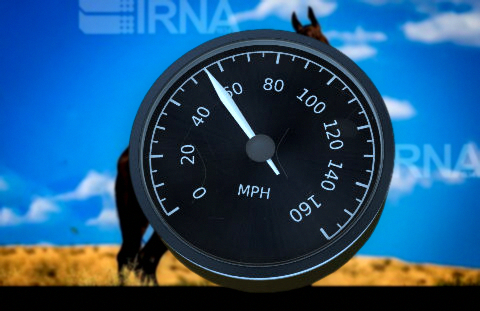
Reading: 55 mph
